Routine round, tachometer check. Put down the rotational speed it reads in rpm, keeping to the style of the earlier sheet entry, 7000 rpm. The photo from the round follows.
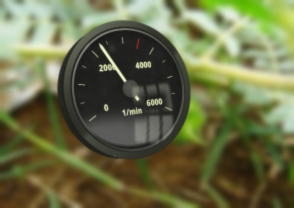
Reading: 2250 rpm
